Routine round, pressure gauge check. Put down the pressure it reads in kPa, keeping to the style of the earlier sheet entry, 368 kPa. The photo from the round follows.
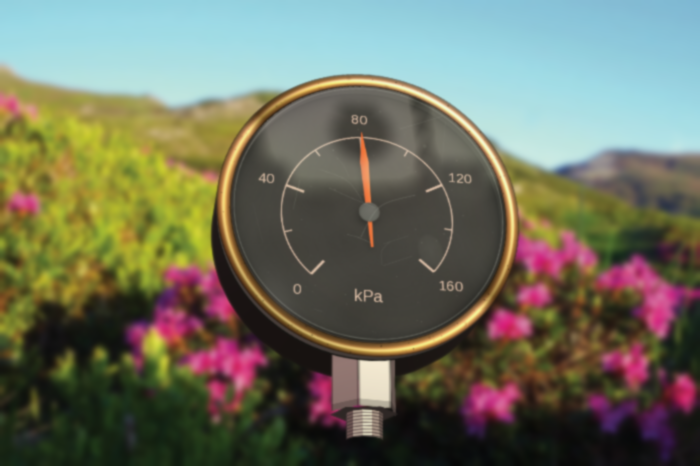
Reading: 80 kPa
